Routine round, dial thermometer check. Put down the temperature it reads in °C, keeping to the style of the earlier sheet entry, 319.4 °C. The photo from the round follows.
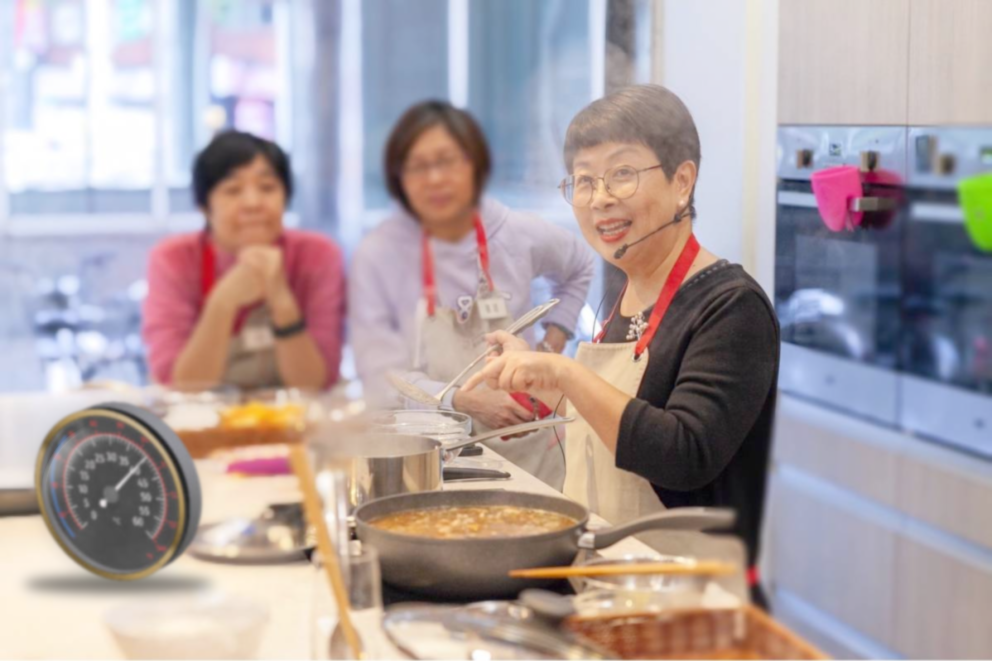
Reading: 40 °C
